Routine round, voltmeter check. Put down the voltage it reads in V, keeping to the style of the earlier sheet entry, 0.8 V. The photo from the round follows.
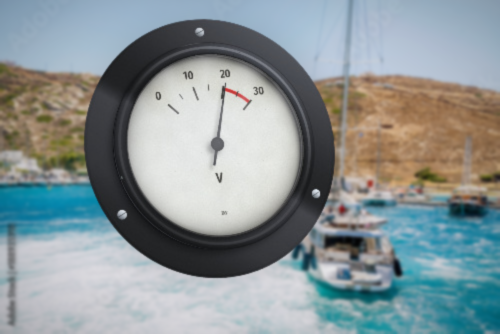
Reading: 20 V
